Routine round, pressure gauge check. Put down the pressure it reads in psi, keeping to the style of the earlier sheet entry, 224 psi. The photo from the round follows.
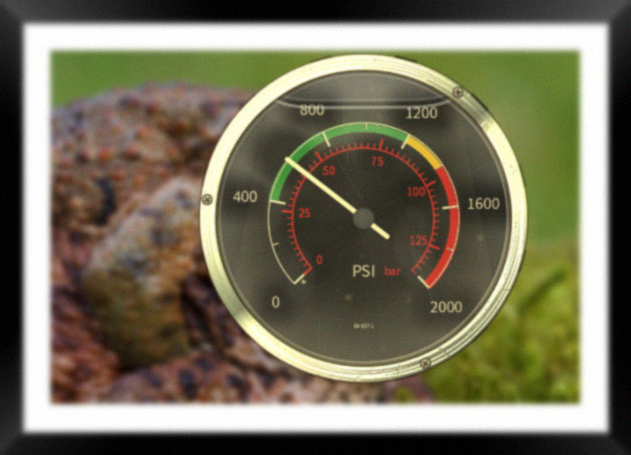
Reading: 600 psi
